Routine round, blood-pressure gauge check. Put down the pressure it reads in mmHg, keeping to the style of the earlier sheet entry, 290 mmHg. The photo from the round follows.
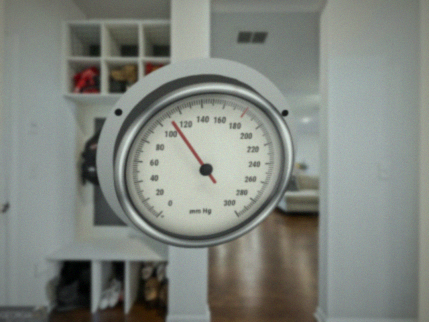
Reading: 110 mmHg
